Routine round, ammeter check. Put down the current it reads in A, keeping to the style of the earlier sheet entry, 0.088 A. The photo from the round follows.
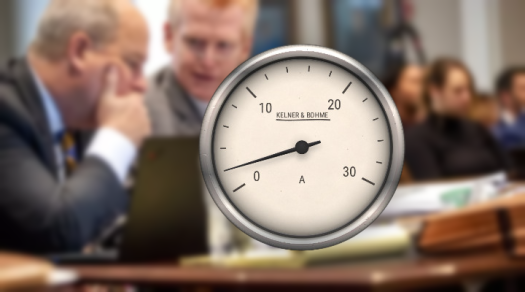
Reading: 2 A
